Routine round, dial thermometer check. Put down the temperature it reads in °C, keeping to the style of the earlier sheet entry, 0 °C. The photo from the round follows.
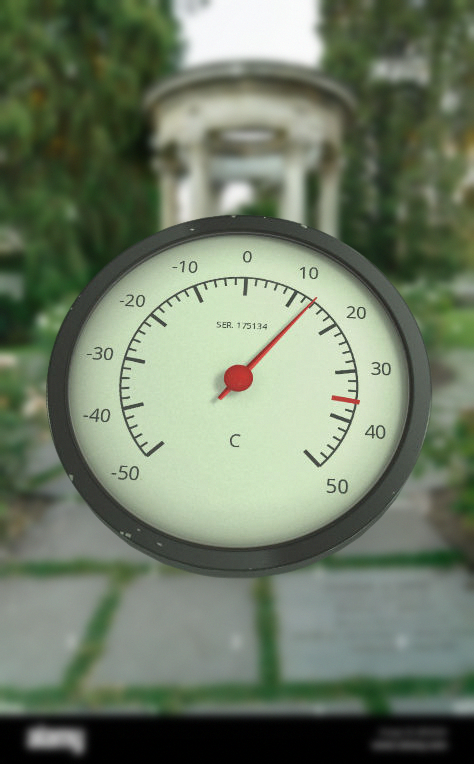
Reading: 14 °C
